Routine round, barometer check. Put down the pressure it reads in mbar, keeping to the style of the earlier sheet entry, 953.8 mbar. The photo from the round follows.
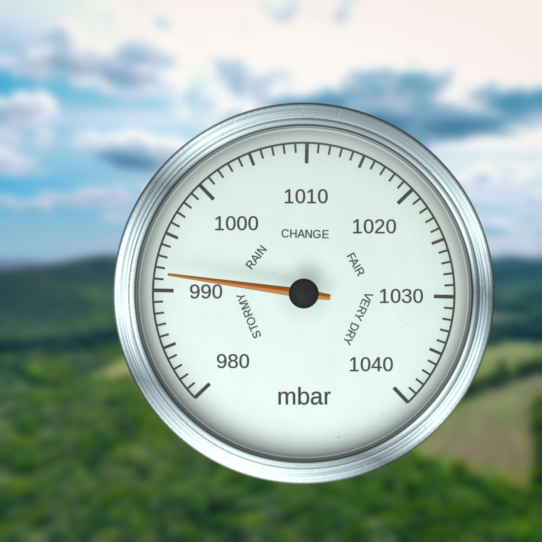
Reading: 991.5 mbar
